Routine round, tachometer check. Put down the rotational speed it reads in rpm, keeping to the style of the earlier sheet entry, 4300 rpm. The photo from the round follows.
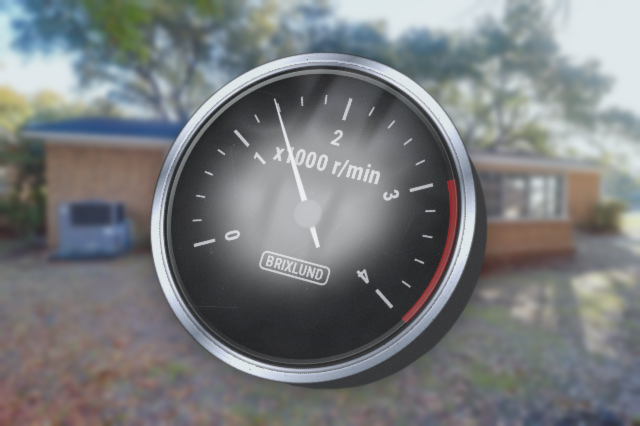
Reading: 1400 rpm
